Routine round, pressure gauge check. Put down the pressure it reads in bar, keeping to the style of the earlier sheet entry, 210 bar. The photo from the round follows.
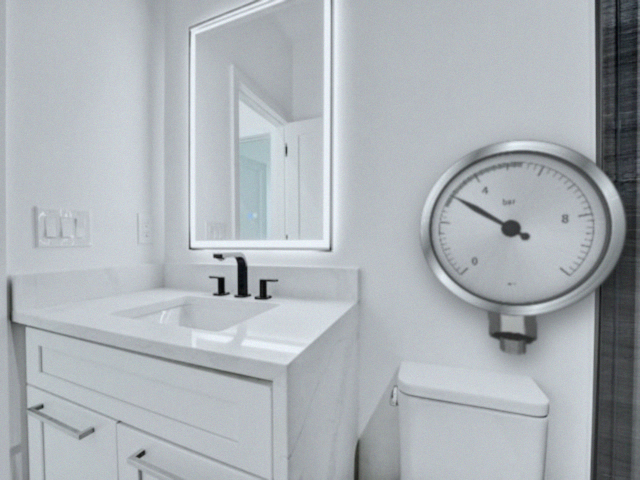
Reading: 3 bar
